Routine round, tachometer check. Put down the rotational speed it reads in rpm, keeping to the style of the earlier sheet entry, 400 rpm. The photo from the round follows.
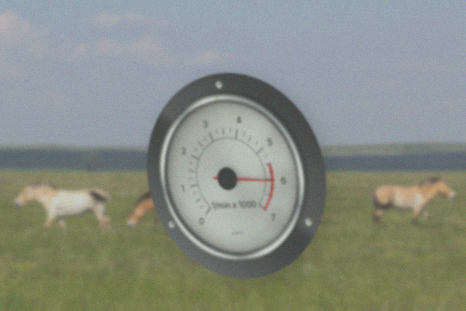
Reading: 6000 rpm
